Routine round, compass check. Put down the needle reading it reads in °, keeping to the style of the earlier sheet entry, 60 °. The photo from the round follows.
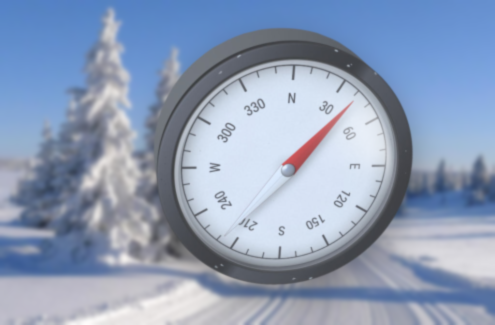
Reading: 40 °
